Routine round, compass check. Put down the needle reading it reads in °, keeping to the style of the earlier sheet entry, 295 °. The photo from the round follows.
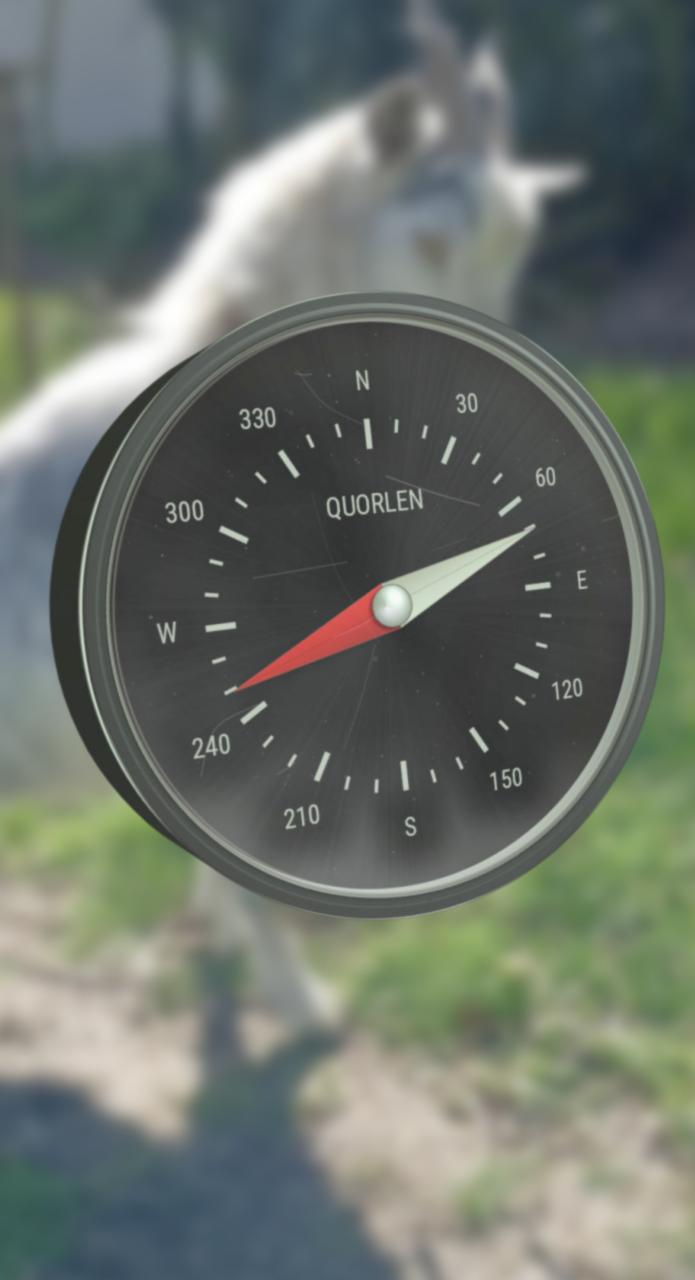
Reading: 250 °
